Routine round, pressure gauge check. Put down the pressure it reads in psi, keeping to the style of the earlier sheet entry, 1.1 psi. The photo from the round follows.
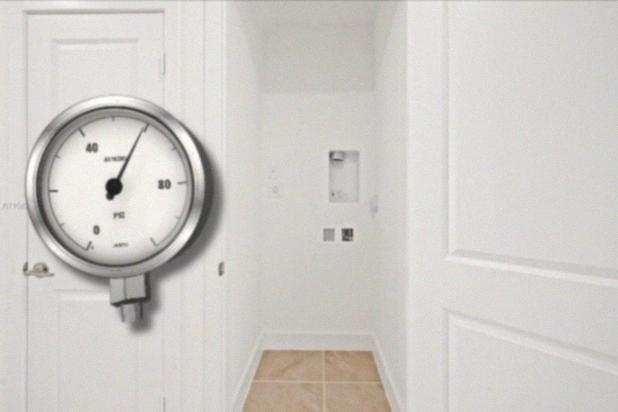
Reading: 60 psi
